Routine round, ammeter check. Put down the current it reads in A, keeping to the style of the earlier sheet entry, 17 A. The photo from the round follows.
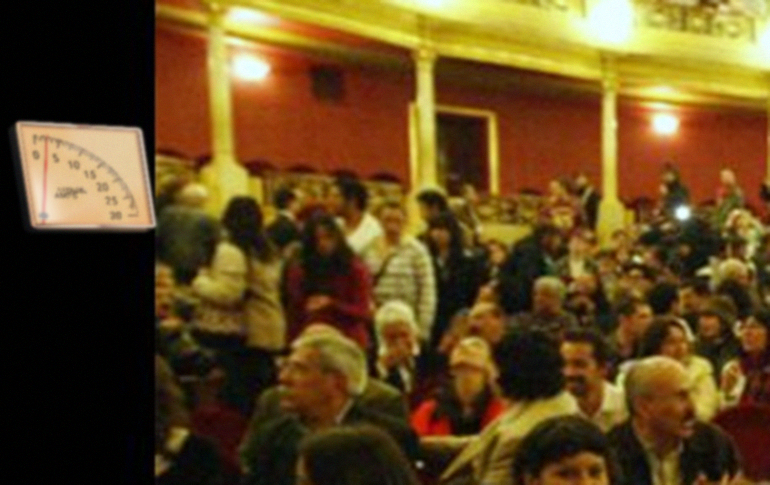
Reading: 2.5 A
